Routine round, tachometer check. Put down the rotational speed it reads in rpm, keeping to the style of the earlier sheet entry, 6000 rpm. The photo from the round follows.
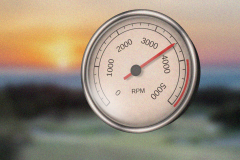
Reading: 3600 rpm
